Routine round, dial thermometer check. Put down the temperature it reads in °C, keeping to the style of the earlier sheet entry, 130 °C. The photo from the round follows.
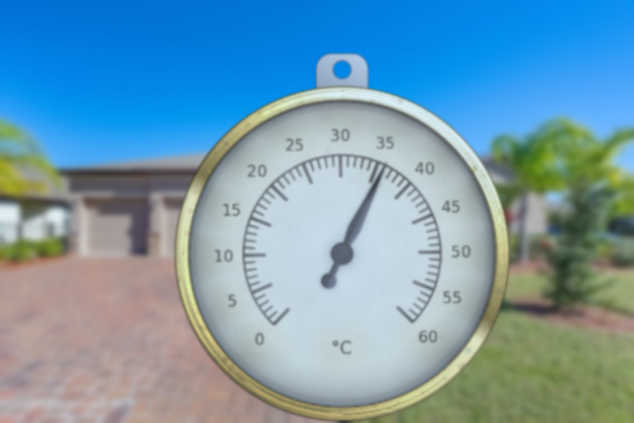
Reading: 36 °C
